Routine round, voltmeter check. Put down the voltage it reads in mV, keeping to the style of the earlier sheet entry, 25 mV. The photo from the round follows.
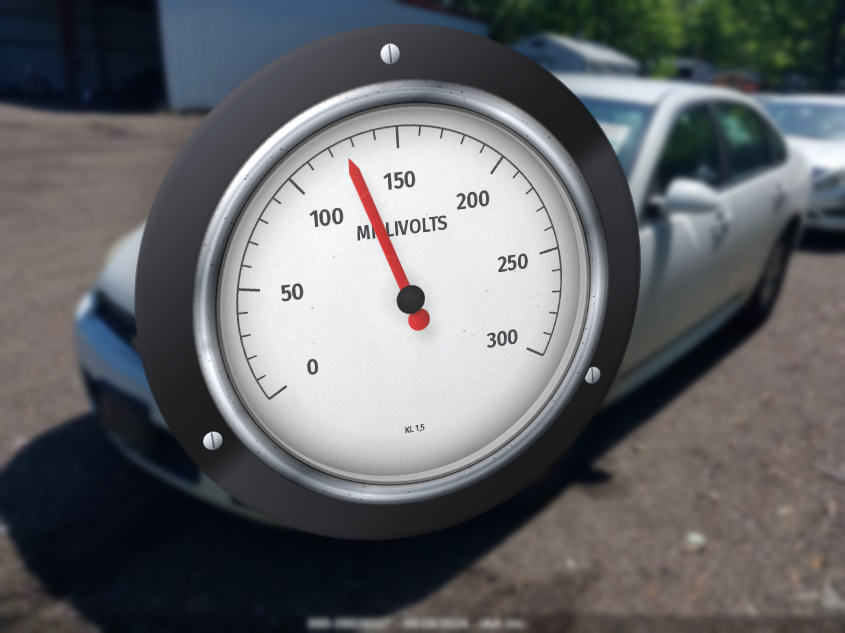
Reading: 125 mV
